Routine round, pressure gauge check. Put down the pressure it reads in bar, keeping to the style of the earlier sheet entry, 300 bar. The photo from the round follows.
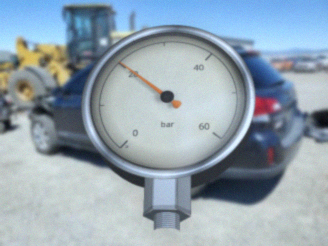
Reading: 20 bar
